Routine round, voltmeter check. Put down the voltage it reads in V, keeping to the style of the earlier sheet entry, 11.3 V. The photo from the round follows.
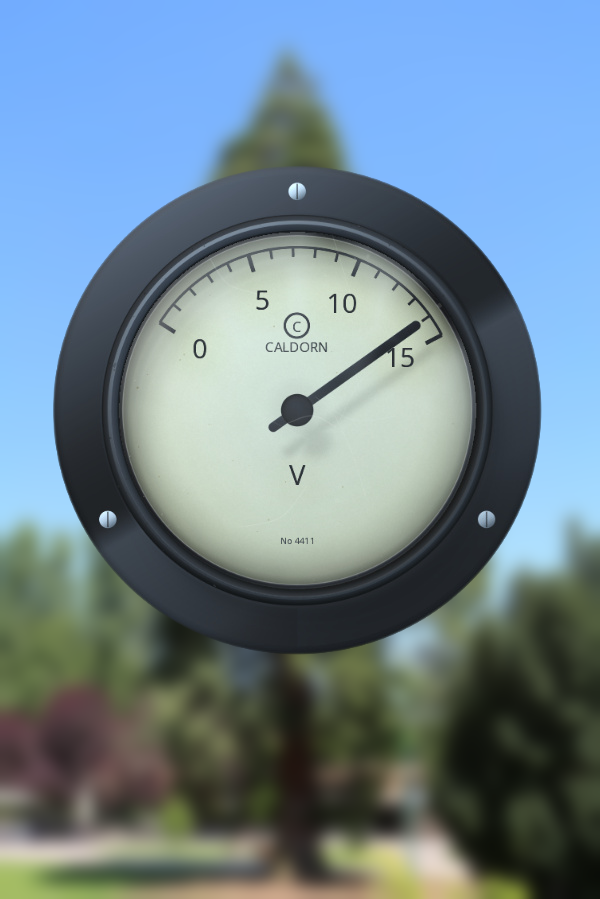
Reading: 14 V
